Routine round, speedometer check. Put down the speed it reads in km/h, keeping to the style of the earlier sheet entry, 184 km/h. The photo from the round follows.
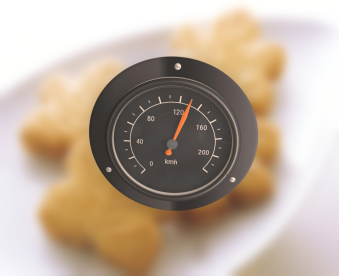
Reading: 130 km/h
